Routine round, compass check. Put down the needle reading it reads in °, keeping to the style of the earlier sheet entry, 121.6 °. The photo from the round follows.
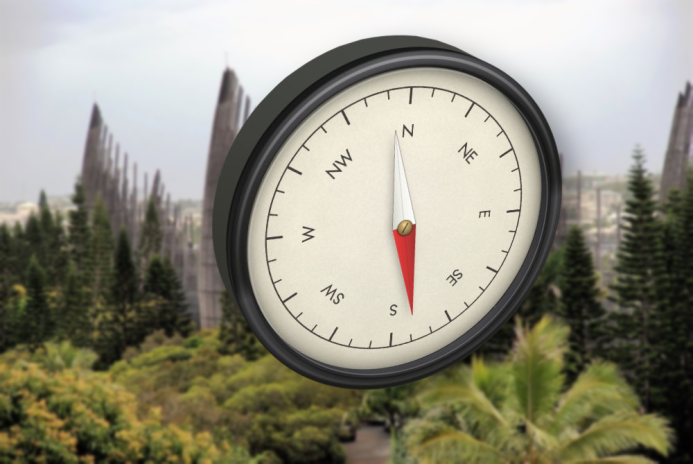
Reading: 170 °
